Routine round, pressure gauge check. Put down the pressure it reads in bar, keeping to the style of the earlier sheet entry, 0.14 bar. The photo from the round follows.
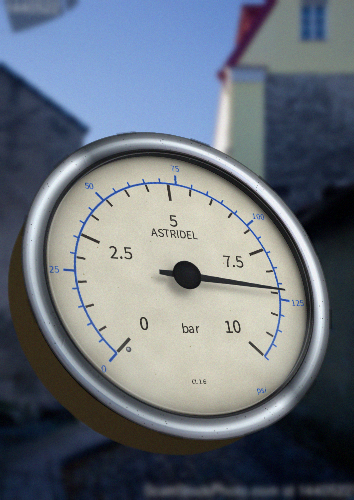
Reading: 8.5 bar
